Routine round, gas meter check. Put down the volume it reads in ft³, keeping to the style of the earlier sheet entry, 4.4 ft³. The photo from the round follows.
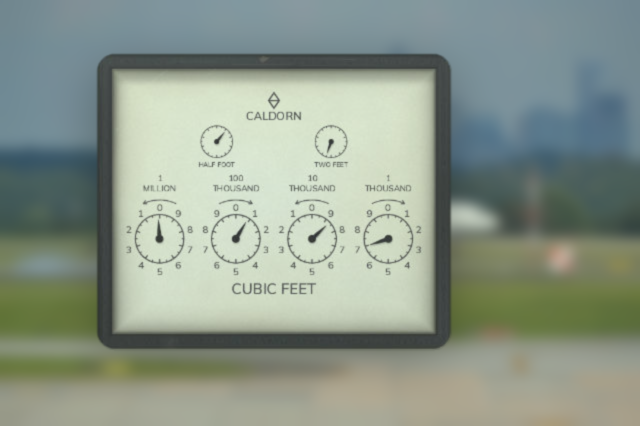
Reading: 8700 ft³
